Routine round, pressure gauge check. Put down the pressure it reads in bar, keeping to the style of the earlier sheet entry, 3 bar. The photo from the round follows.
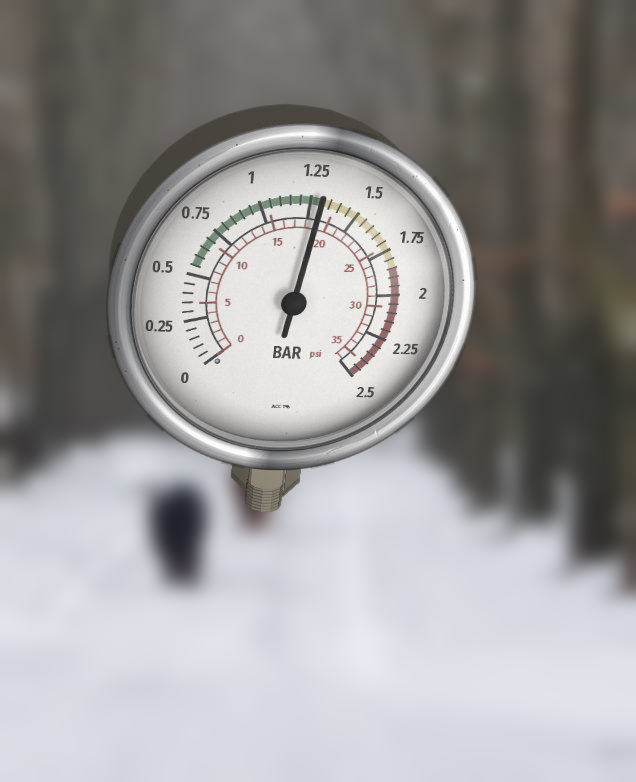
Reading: 1.3 bar
